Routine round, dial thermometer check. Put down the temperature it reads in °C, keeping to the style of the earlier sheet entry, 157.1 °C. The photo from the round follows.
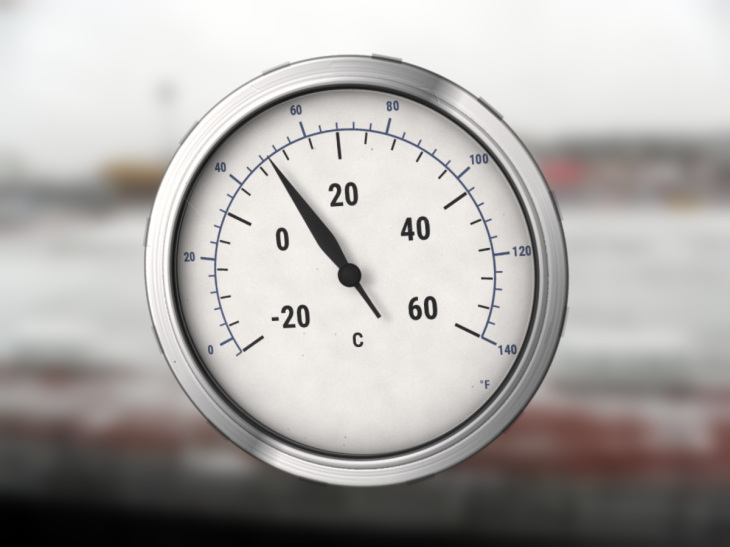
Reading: 10 °C
